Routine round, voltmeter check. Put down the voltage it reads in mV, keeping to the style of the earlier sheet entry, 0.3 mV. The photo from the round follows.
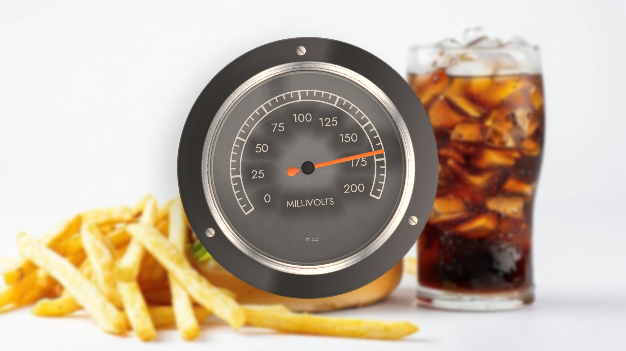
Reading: 170 mV
